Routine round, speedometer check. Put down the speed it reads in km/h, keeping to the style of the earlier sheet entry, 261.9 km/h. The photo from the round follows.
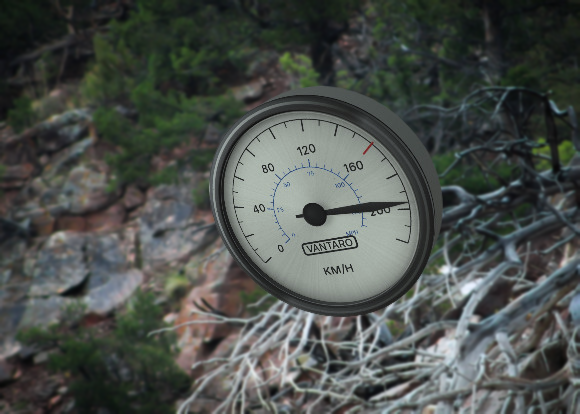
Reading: 195 km/h
